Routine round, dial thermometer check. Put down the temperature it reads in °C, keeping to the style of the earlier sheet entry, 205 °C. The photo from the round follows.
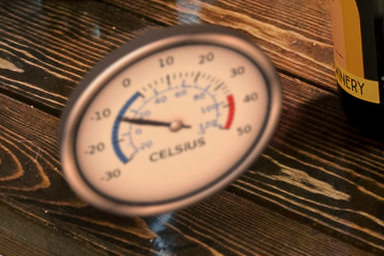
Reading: -10 °C
